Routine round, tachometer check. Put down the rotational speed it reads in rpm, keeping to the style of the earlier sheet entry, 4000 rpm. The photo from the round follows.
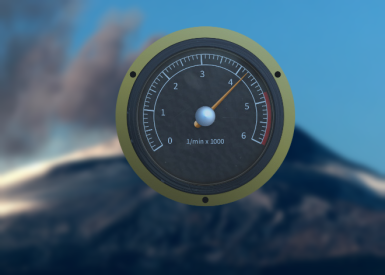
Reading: 4200 rpm
